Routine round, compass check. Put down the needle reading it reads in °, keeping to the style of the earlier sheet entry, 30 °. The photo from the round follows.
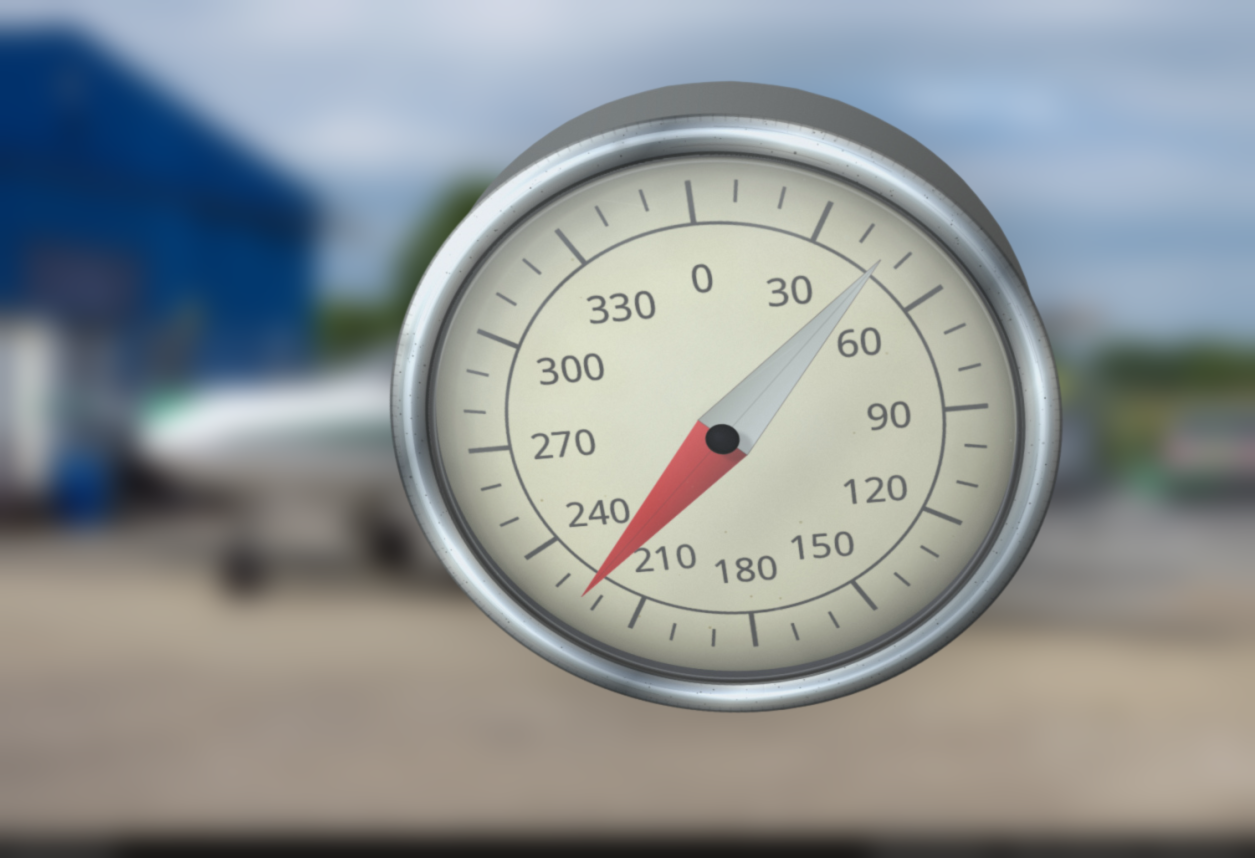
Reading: 225 °
